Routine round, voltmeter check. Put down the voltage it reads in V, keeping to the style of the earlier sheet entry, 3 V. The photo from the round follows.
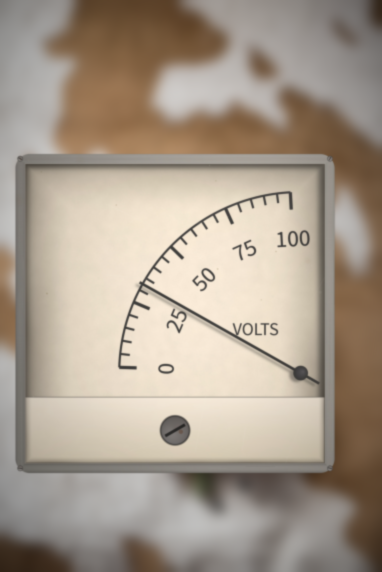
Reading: 32.5 V
